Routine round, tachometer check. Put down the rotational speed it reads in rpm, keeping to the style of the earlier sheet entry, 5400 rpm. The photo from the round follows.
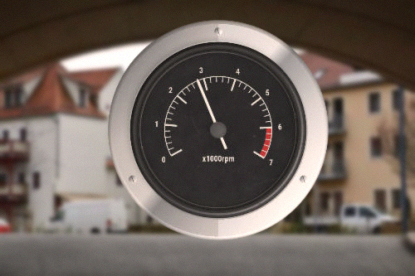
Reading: 2800 rpm
